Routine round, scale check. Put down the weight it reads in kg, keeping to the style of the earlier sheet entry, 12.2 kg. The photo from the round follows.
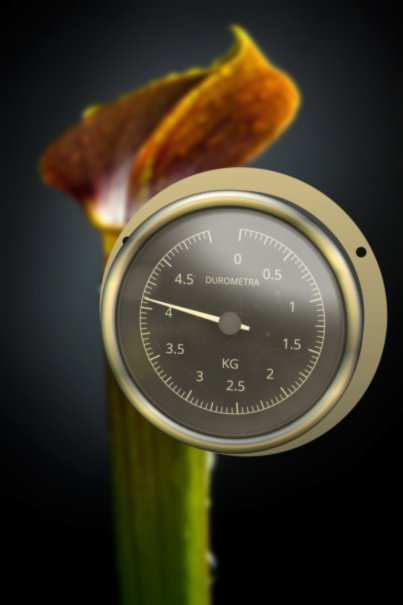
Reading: 4.1 kg
